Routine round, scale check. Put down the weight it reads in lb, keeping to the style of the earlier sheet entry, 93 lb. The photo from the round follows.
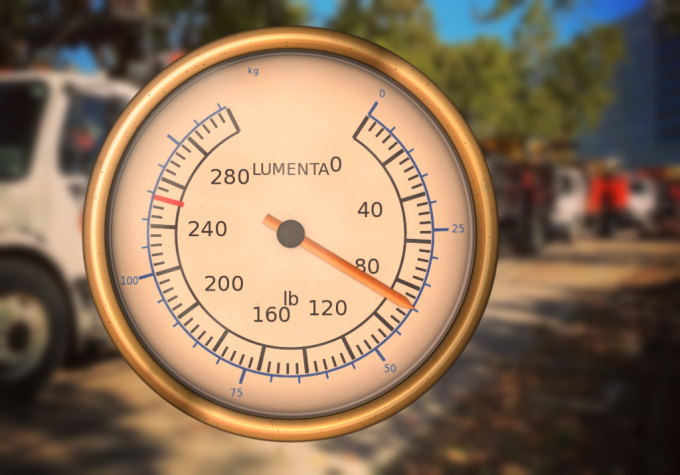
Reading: 88 lb
